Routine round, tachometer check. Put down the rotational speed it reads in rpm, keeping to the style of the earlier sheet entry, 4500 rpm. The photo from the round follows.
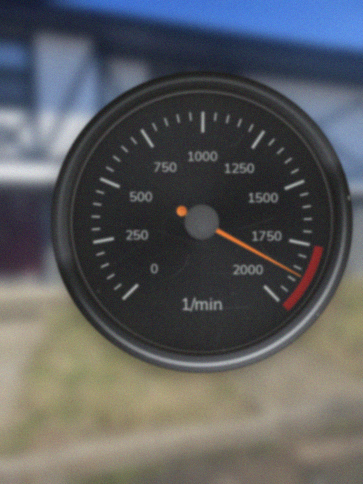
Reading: 1875 rpm
